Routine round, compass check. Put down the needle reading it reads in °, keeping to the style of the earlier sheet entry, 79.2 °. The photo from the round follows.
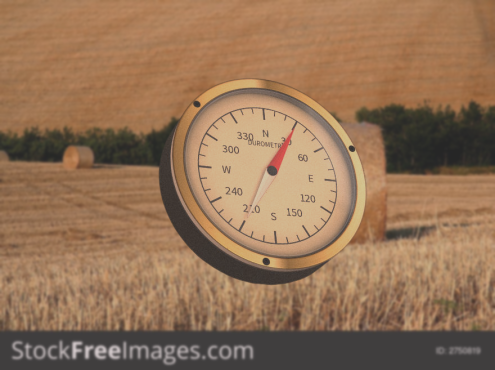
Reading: 30 °
